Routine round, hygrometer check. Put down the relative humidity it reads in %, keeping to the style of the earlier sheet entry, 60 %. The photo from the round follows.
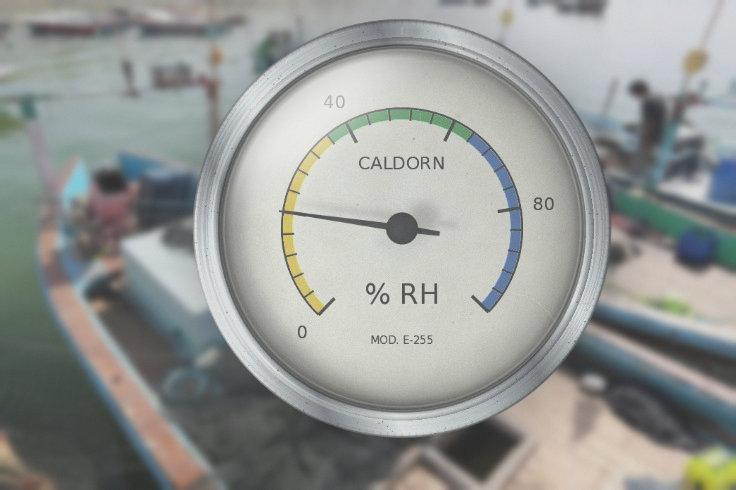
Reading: 20 %
